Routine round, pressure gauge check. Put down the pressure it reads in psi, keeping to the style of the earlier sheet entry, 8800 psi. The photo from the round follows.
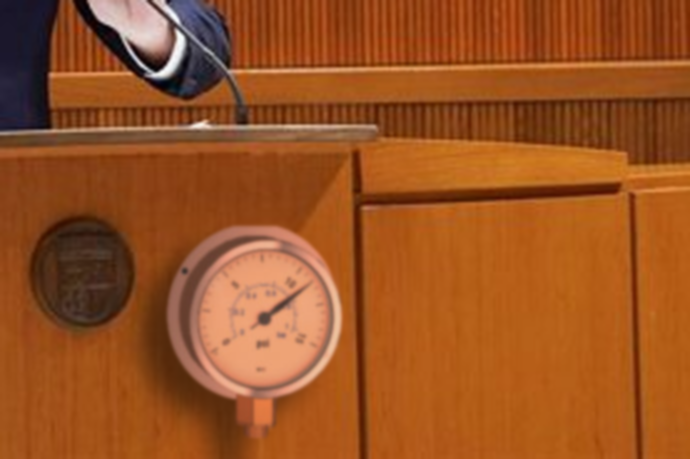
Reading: 11 psi
